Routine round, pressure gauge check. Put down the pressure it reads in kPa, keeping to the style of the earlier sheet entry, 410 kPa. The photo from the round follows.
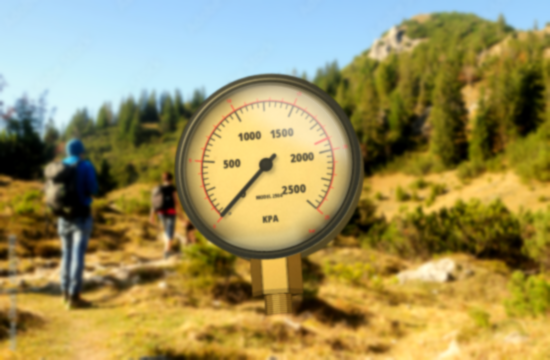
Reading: 0 kPa
